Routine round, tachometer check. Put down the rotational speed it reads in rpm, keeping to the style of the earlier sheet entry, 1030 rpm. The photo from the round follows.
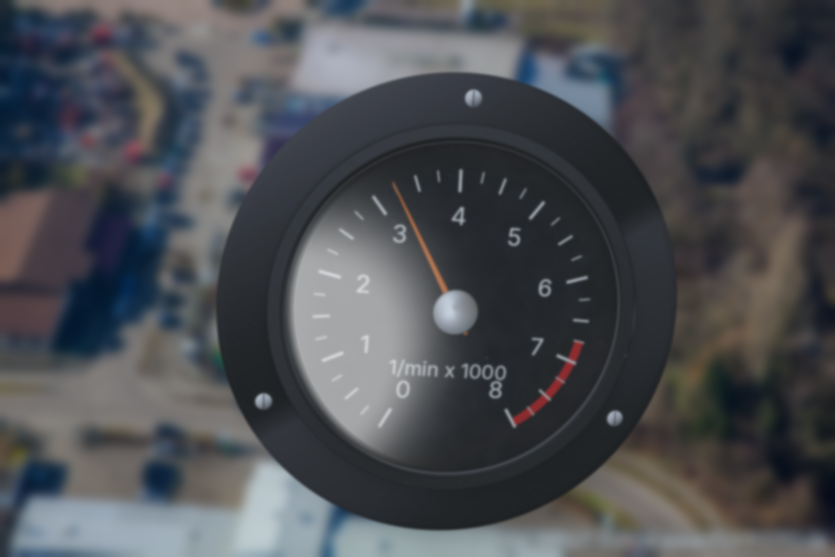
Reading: 3250 rpm
